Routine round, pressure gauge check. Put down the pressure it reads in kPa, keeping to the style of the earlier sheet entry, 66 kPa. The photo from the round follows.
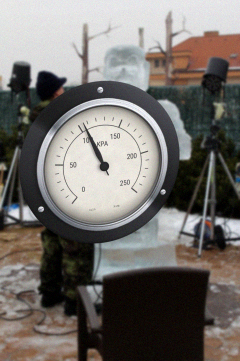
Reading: 105 kPa
